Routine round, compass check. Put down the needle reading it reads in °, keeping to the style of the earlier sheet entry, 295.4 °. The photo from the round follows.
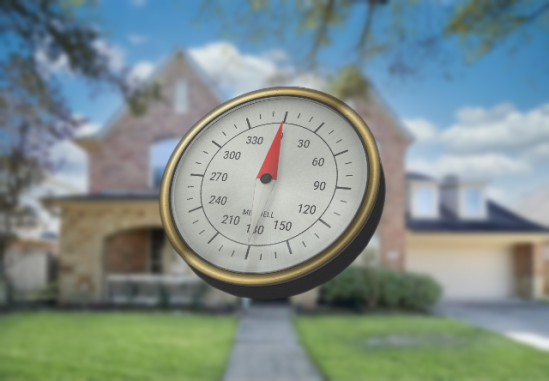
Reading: 0 °
